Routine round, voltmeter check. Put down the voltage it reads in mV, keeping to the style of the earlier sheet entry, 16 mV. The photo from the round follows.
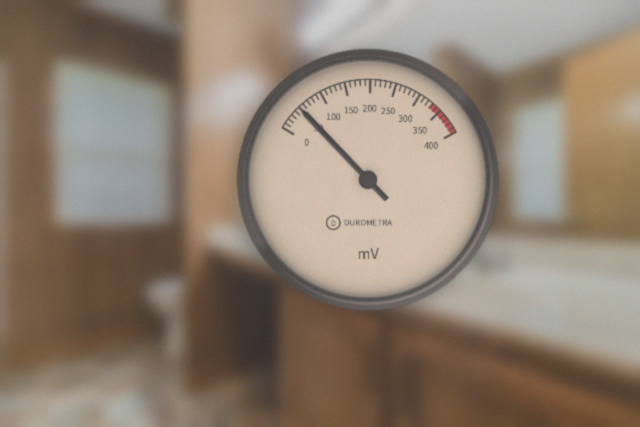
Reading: 50 mV
